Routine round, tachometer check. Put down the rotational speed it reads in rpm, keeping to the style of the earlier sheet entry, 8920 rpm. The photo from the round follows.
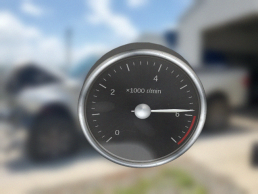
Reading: 5800 rpm
